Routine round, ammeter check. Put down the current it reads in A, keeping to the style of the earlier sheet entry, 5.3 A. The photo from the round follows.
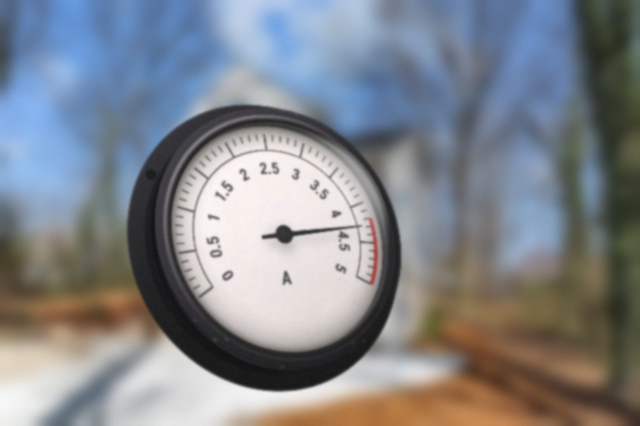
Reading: 4.3 A
